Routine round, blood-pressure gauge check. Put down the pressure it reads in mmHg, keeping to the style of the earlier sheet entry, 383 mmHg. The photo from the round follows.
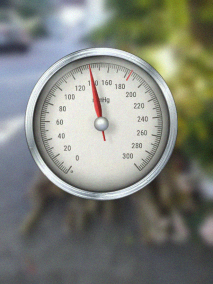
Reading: 140 mmHg
